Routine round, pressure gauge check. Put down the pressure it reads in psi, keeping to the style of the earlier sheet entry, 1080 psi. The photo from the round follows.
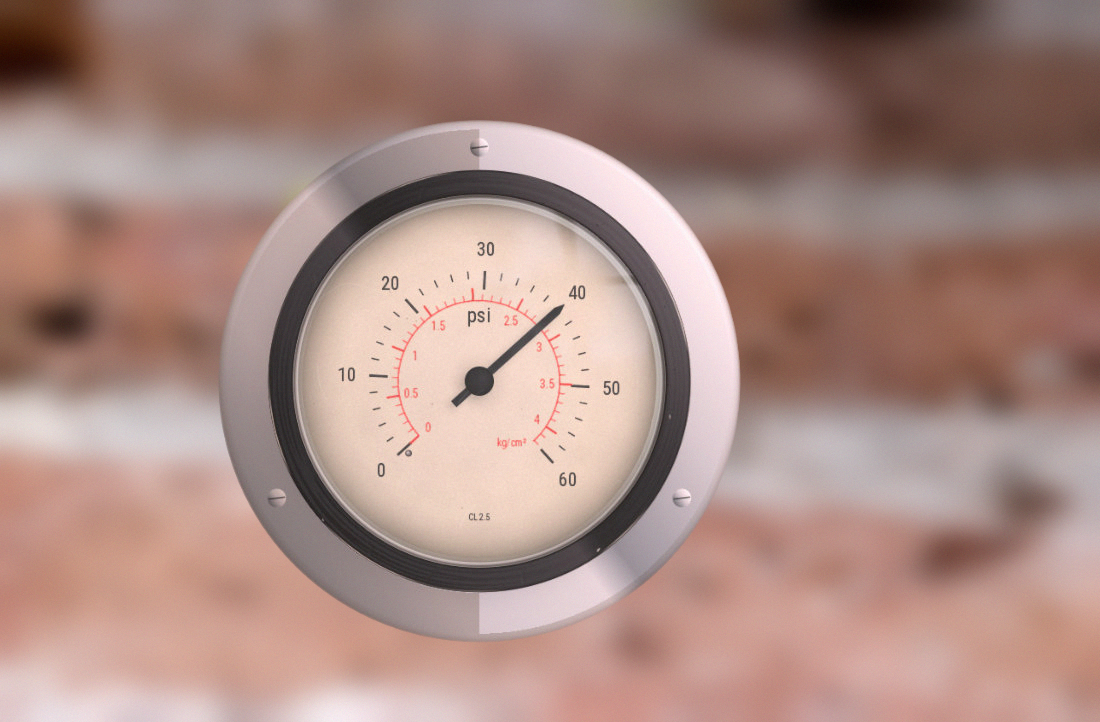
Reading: 40 psi
